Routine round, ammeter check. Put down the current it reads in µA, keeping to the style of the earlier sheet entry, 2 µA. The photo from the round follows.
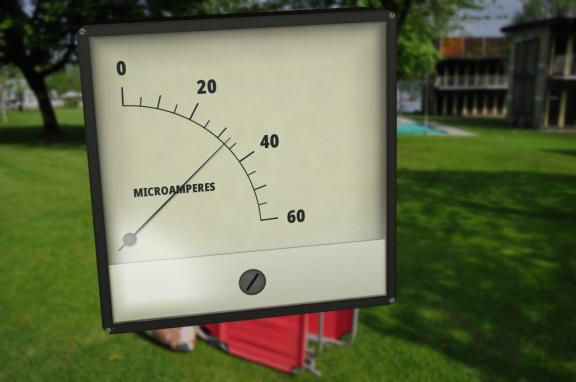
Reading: 32.5 µA
